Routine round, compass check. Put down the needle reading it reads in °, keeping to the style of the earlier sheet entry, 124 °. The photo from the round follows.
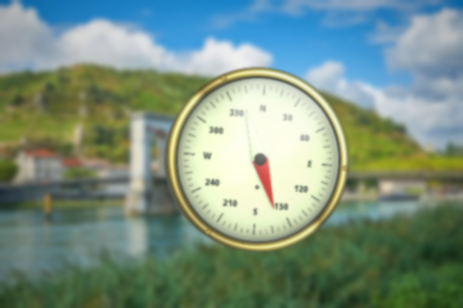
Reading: 160 °
